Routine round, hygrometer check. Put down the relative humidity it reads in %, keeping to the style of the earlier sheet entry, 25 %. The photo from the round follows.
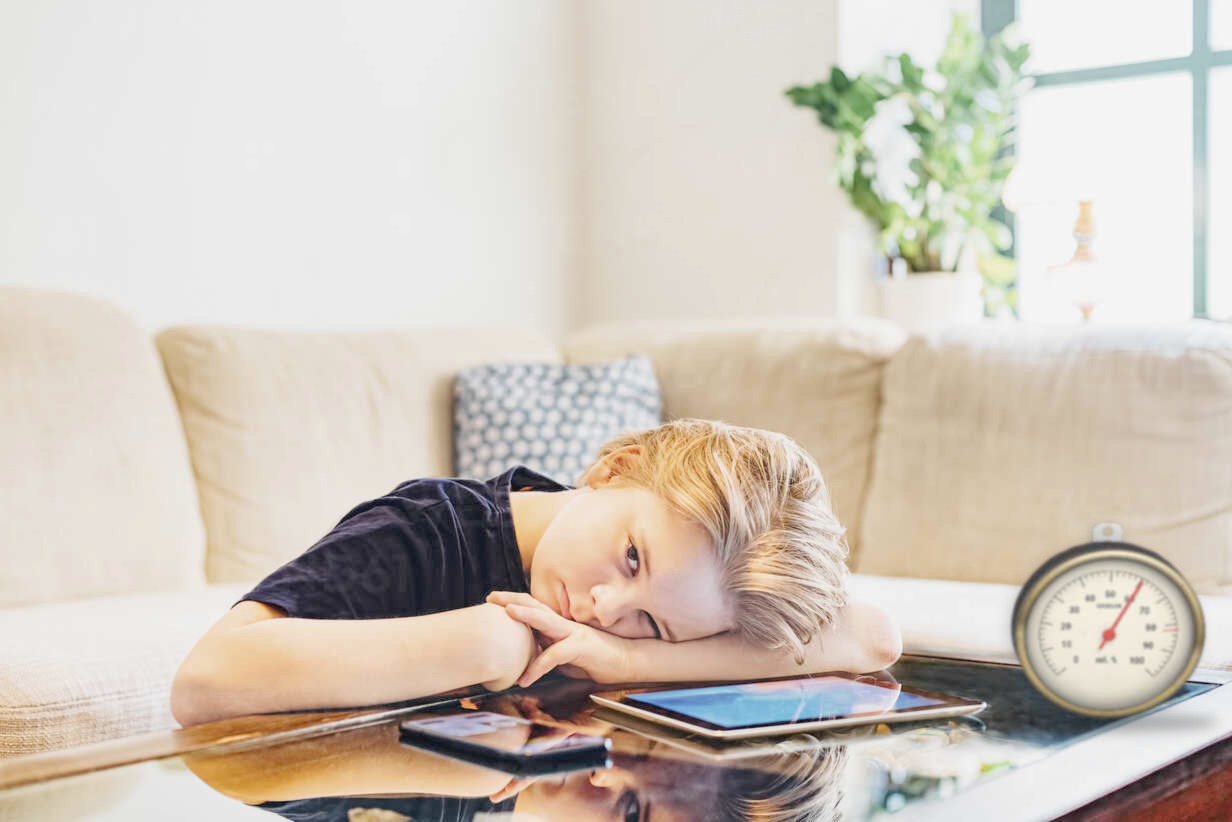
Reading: 60 %
